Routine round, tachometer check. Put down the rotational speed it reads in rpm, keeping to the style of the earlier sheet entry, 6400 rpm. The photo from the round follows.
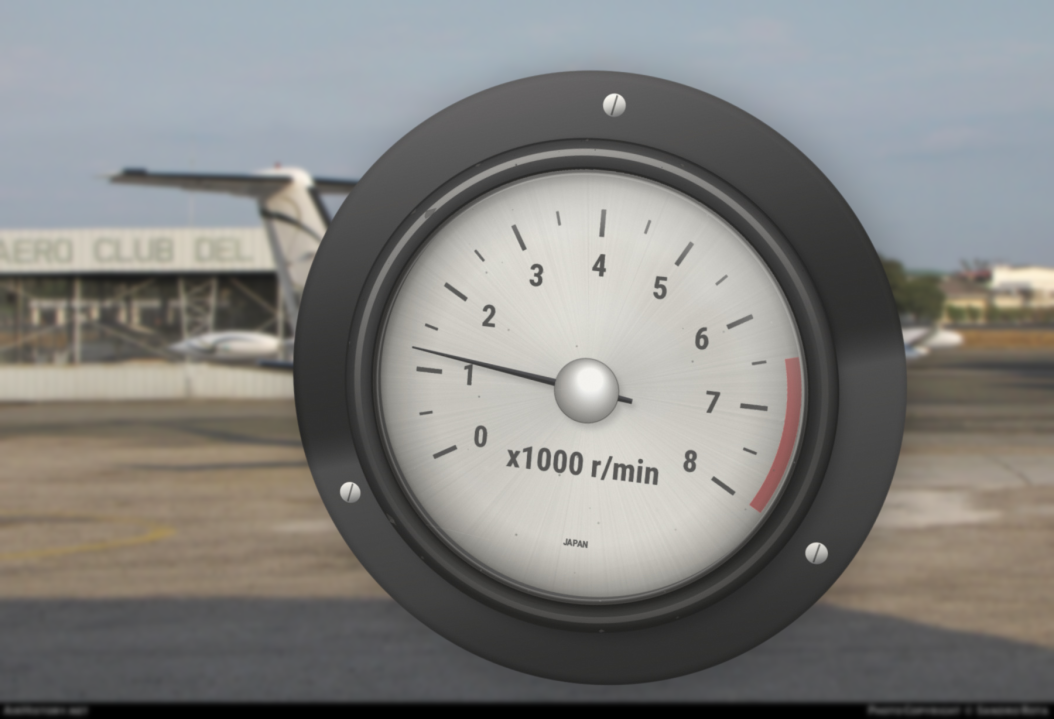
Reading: 1250 rpm
